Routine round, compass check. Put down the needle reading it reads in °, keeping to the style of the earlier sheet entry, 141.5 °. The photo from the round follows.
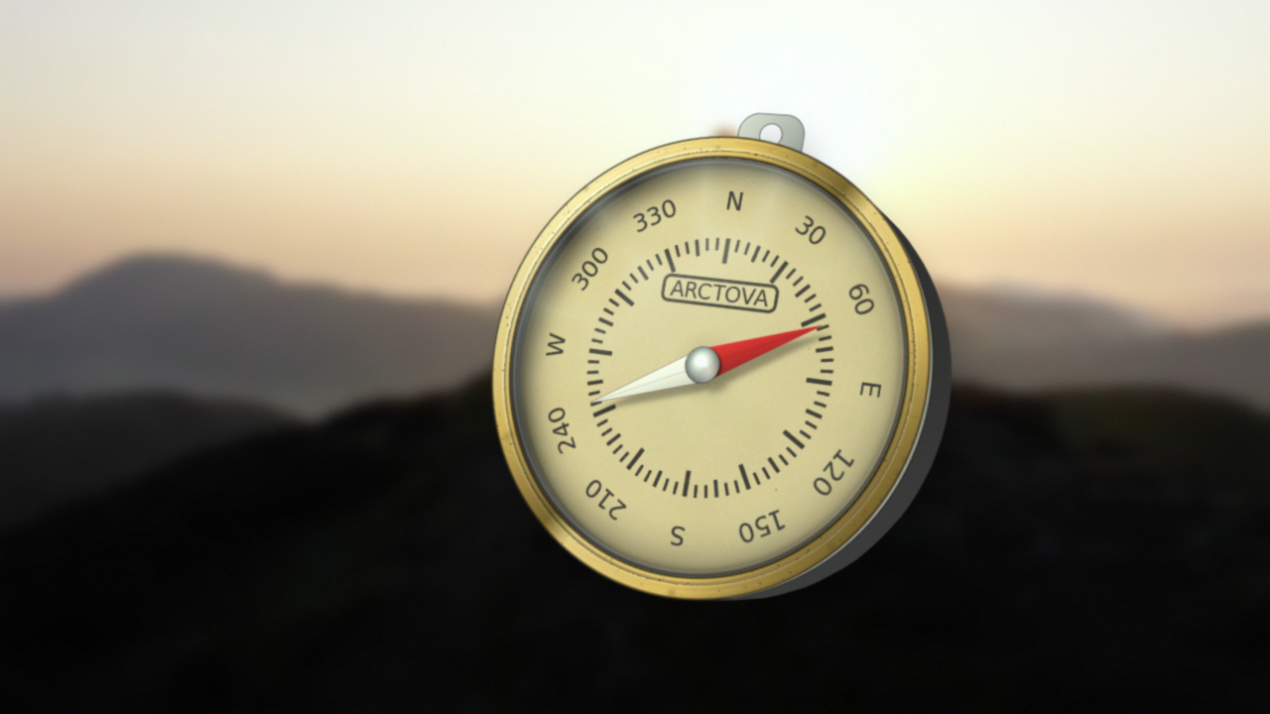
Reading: 65 °
